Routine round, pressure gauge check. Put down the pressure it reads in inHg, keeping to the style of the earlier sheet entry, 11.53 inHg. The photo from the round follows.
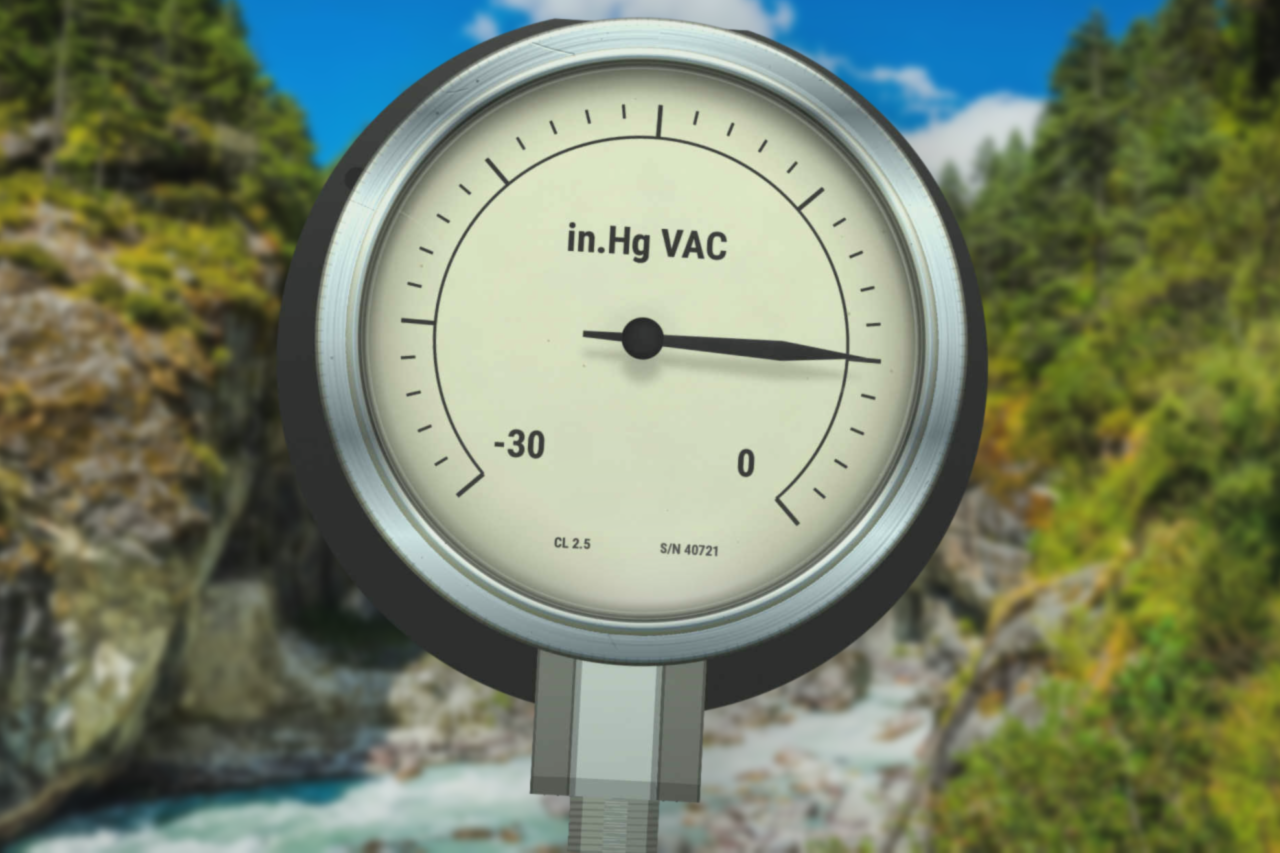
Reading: -5 inHg
